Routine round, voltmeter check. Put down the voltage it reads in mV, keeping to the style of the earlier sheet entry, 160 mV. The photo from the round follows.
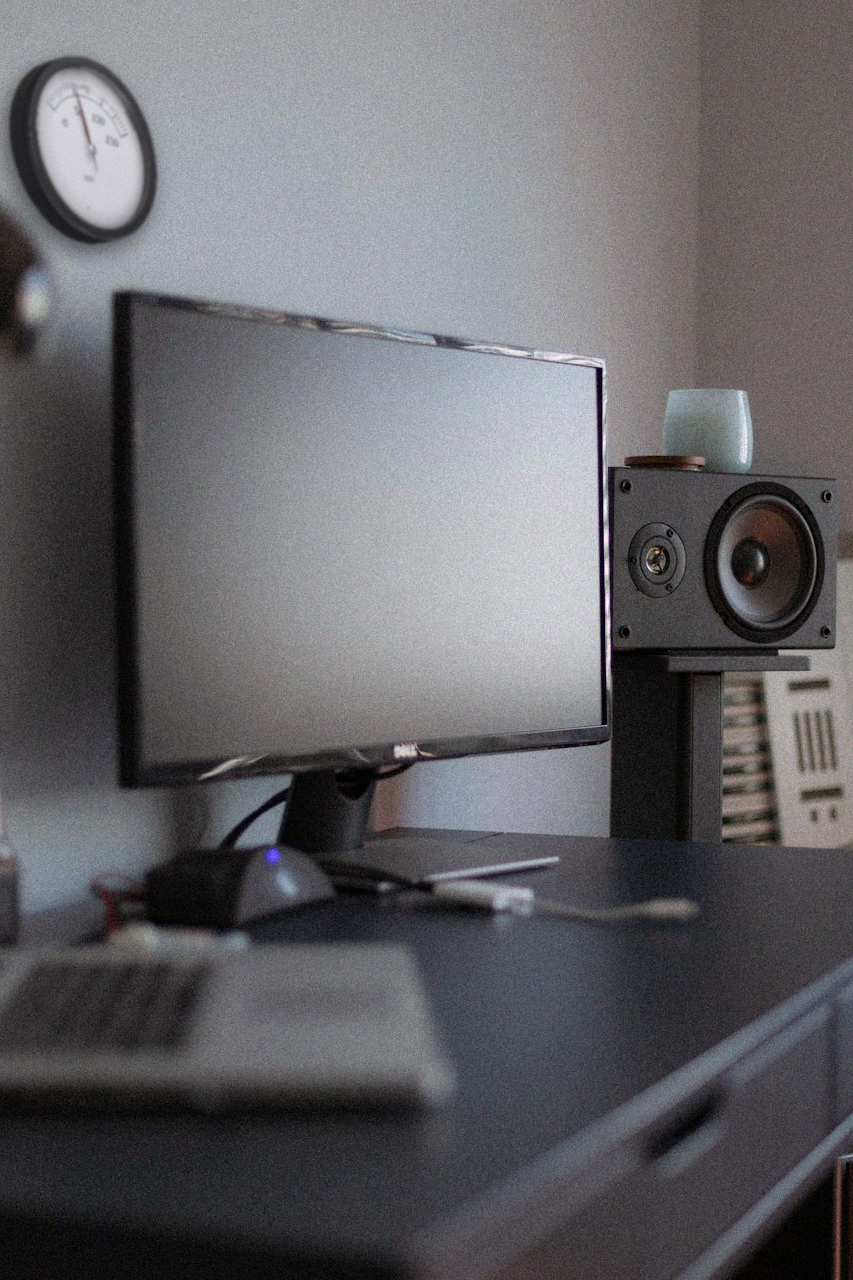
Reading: 50 mV
